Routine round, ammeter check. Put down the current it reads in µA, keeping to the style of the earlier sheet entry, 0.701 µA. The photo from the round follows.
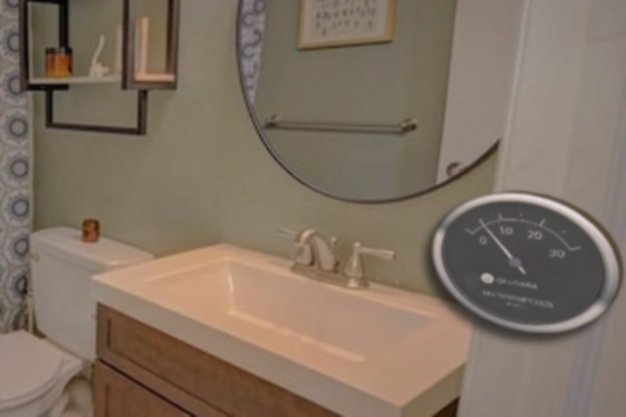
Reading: 5 µA
